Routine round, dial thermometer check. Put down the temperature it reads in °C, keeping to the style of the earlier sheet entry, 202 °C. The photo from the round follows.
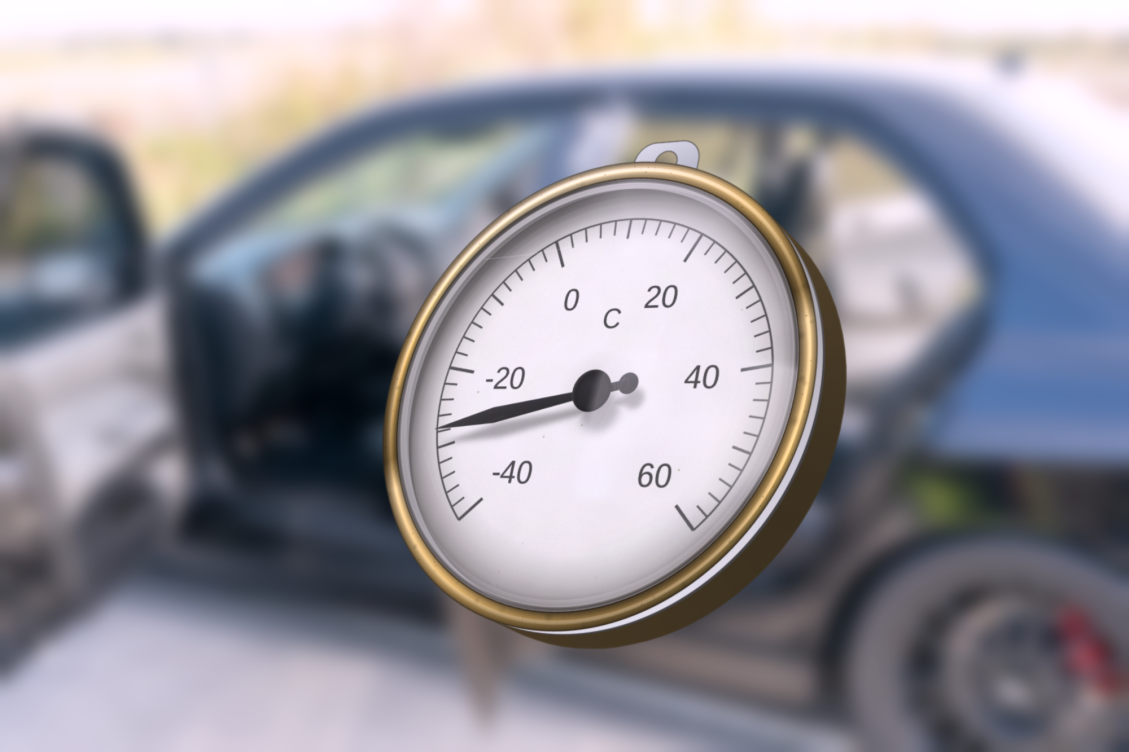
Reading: -28 °C
